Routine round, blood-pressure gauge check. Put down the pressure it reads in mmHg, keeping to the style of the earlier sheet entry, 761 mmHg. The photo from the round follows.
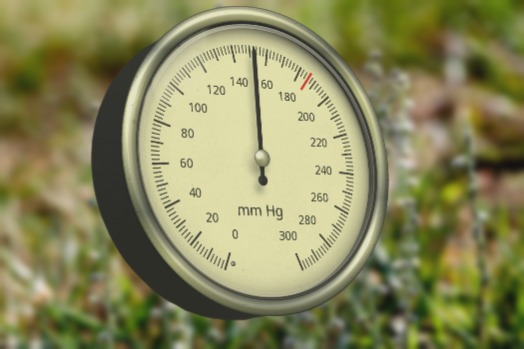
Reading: 150 mmHg
